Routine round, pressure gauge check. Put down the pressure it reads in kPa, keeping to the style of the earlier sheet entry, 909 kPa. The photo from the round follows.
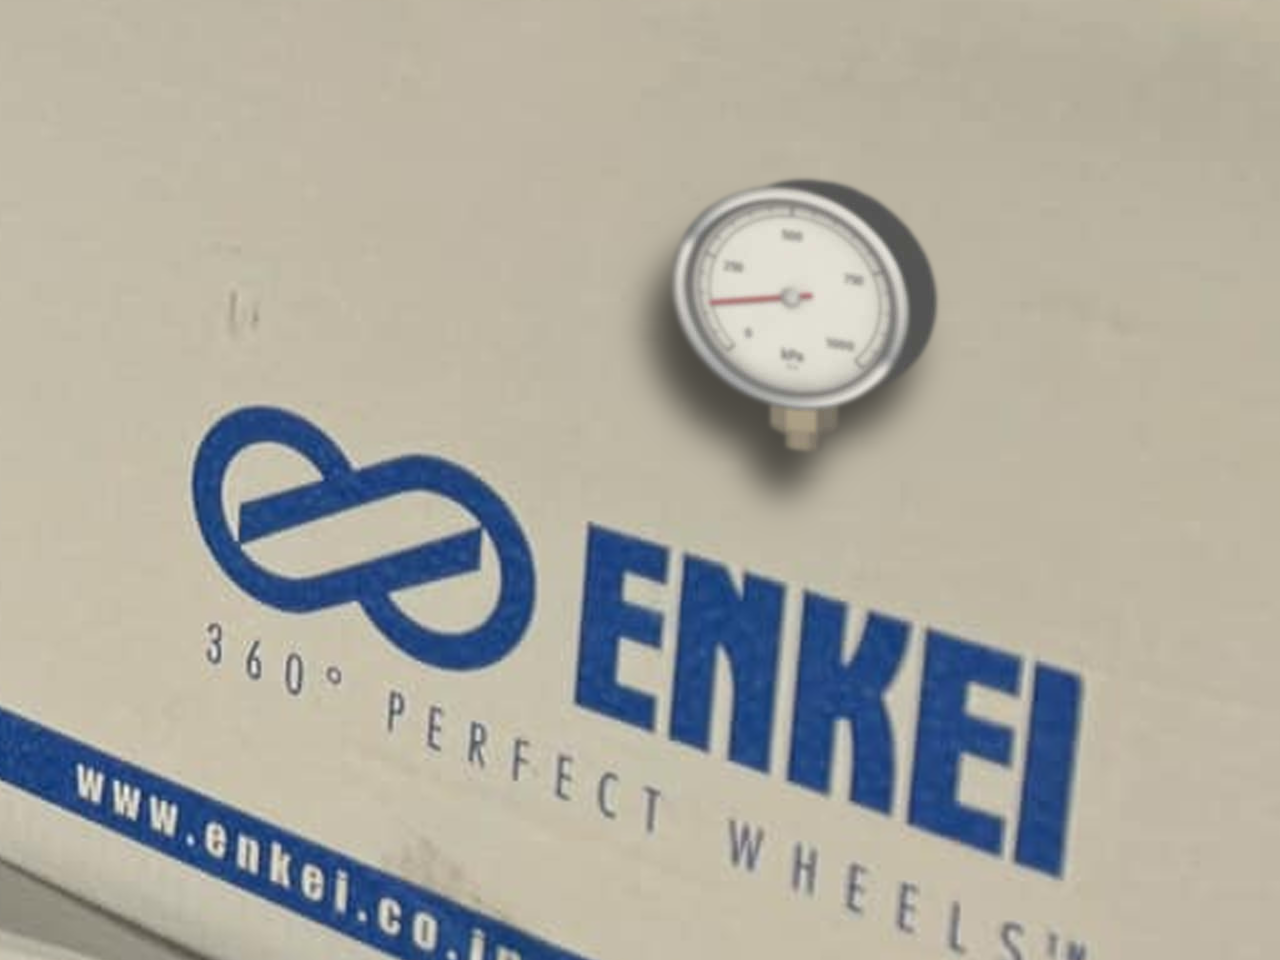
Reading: 125 kPa
